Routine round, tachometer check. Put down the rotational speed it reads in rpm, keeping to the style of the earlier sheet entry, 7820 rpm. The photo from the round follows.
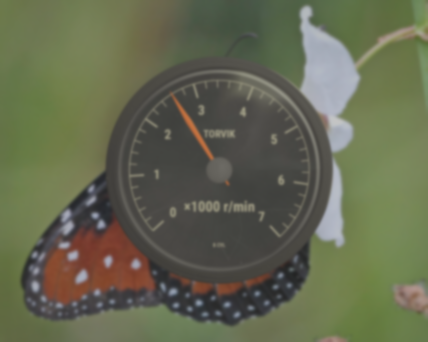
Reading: 2600 rpm
